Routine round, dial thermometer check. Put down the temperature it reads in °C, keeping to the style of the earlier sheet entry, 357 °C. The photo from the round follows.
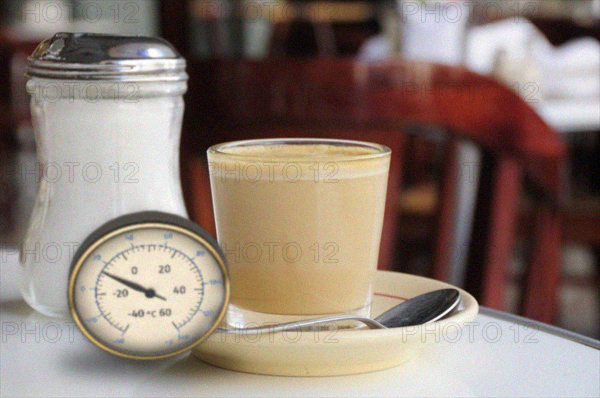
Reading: -10 °C
